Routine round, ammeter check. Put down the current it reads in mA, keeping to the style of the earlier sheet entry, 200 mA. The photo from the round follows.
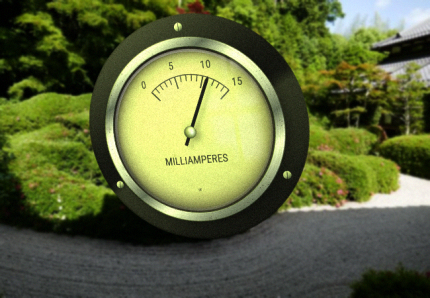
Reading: 11 mA
